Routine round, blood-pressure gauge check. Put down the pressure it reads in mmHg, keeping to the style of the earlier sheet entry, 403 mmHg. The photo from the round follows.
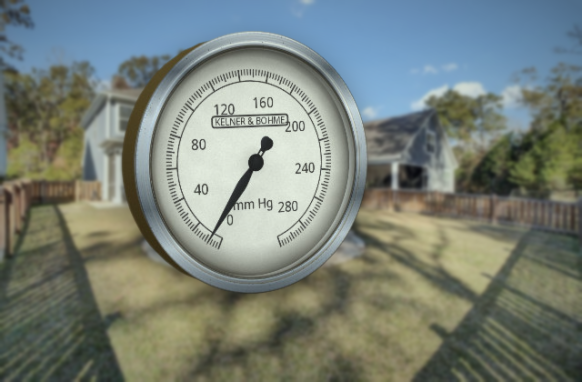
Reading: 10 mmHg
